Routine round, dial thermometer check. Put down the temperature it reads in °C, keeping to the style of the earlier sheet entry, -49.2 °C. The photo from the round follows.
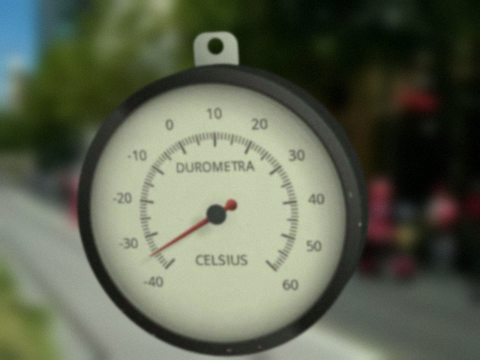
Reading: -35 °C
